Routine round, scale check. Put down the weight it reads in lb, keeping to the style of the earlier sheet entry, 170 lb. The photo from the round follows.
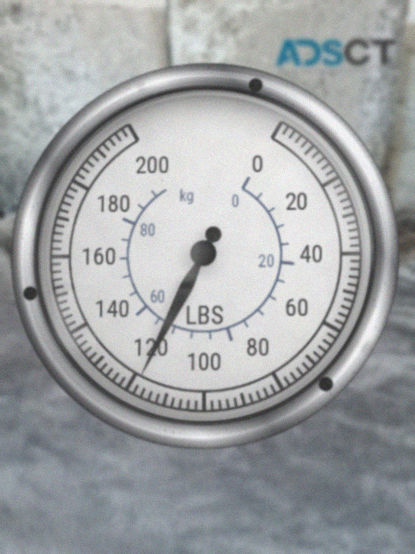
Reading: 118 lb
